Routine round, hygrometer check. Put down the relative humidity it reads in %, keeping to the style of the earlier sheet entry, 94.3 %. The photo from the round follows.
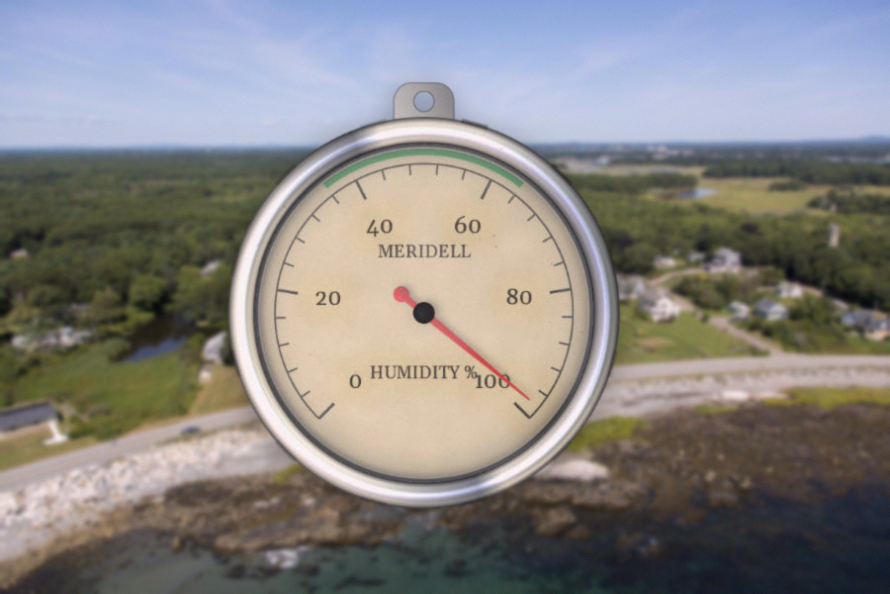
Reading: 98 %
